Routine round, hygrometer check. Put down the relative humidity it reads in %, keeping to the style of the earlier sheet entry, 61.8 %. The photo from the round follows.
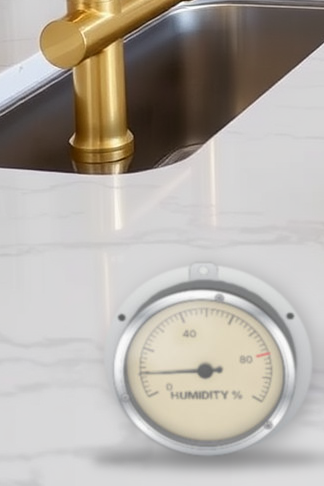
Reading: 10 %
